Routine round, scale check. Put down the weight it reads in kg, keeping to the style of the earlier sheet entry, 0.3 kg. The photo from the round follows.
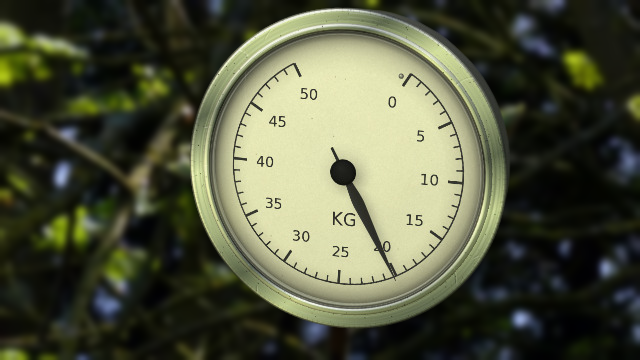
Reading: 20 kg
